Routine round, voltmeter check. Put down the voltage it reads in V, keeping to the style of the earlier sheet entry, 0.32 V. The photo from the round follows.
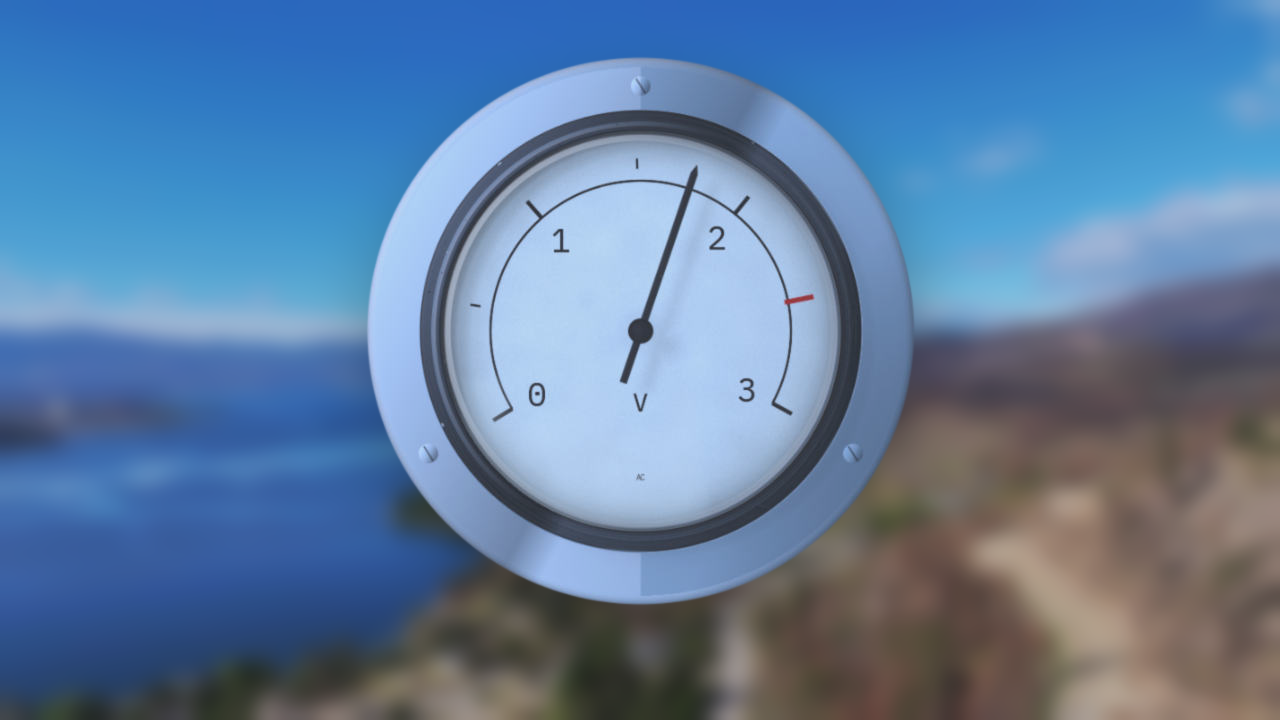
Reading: 1.75 V
